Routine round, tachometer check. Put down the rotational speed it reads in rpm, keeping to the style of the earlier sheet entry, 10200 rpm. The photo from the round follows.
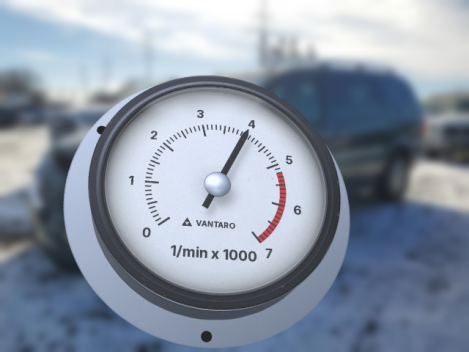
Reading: 4000 rpm
